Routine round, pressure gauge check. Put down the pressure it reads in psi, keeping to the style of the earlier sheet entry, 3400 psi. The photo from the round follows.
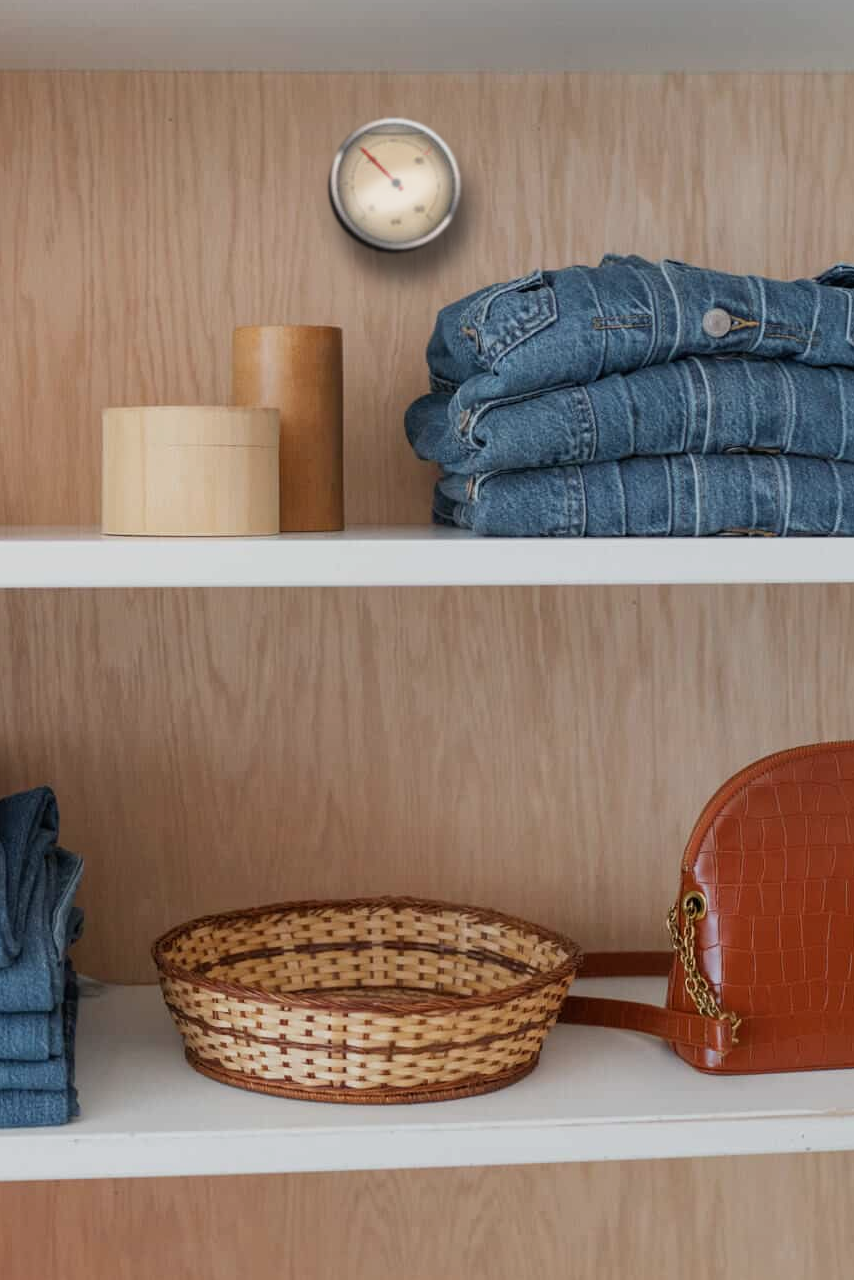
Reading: 20 psi
